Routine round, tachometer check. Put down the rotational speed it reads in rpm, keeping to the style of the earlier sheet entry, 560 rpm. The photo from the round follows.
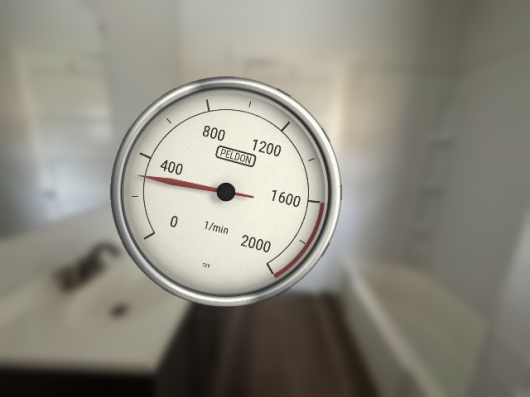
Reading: 300 rpm
